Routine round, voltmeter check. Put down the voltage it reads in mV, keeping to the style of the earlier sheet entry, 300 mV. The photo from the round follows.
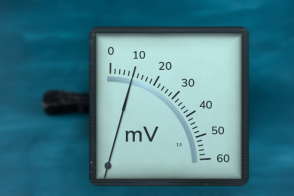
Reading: 10 mV
